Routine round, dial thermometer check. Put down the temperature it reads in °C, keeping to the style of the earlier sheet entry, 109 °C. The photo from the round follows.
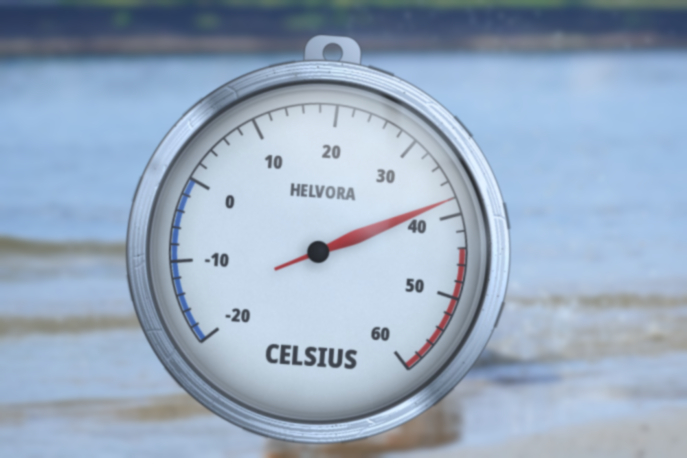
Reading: 38 °C
